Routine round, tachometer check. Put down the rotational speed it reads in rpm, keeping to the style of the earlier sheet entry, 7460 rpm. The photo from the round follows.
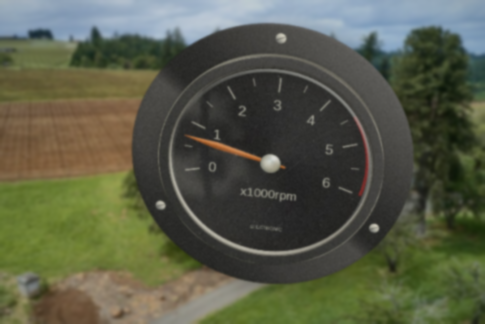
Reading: 750 rpm
